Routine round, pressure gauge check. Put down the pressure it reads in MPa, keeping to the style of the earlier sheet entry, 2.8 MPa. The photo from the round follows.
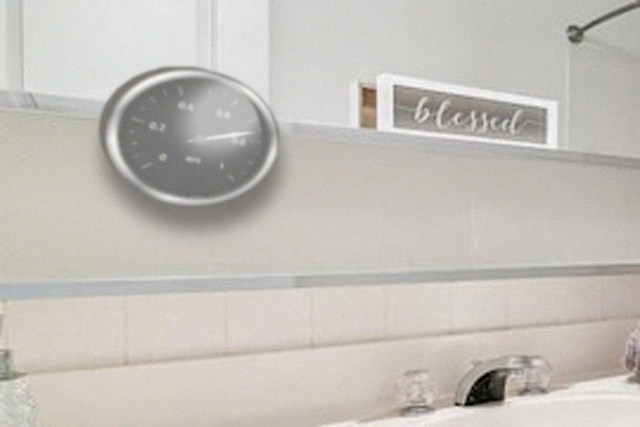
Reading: 0.75 MPa
